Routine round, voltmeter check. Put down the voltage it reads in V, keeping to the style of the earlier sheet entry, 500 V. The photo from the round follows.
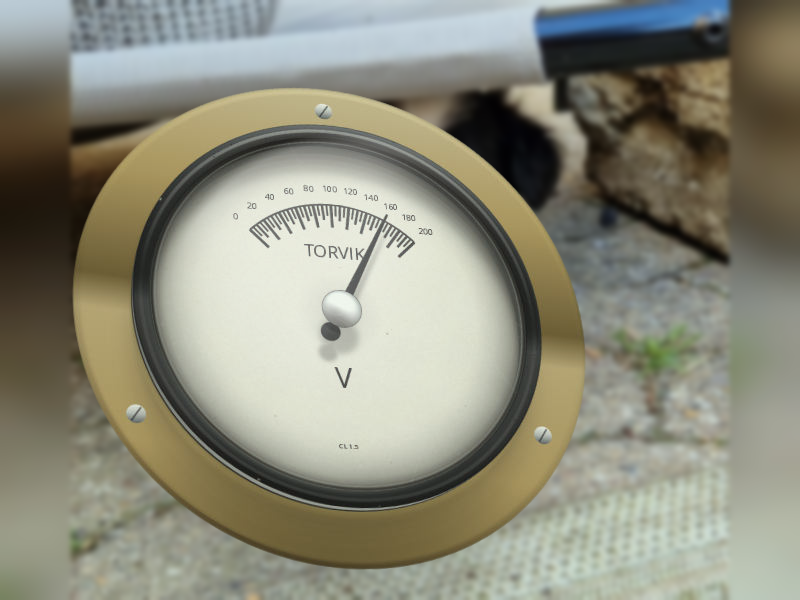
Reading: 160 V
